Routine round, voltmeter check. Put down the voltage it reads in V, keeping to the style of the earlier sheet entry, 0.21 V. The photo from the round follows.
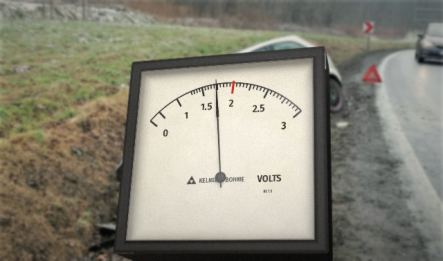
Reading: 1.75 V
